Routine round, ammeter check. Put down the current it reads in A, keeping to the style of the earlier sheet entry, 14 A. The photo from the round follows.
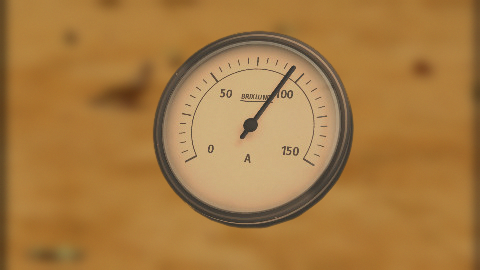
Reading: 95 A
